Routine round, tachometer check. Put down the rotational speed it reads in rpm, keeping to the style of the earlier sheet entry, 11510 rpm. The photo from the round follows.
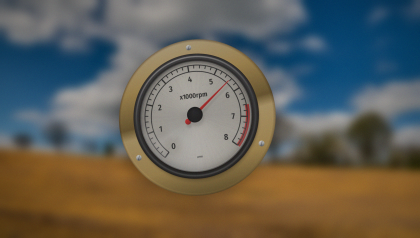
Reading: 5600 rpm
